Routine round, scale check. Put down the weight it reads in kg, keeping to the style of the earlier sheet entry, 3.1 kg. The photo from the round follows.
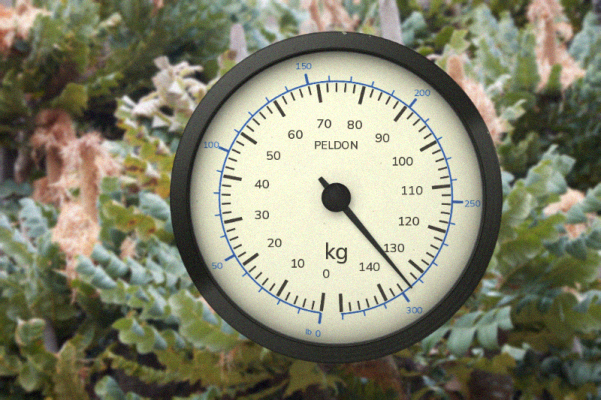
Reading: 134 kg
